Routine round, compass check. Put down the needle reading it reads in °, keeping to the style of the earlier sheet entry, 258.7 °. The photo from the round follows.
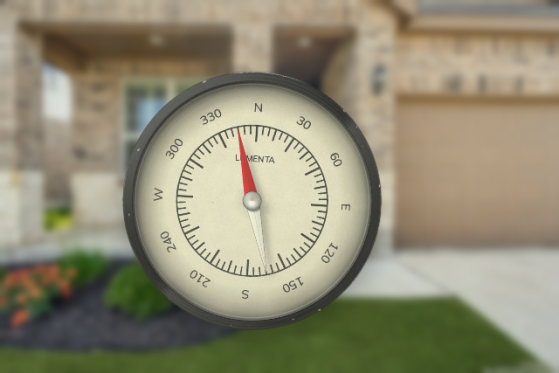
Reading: 345 °
